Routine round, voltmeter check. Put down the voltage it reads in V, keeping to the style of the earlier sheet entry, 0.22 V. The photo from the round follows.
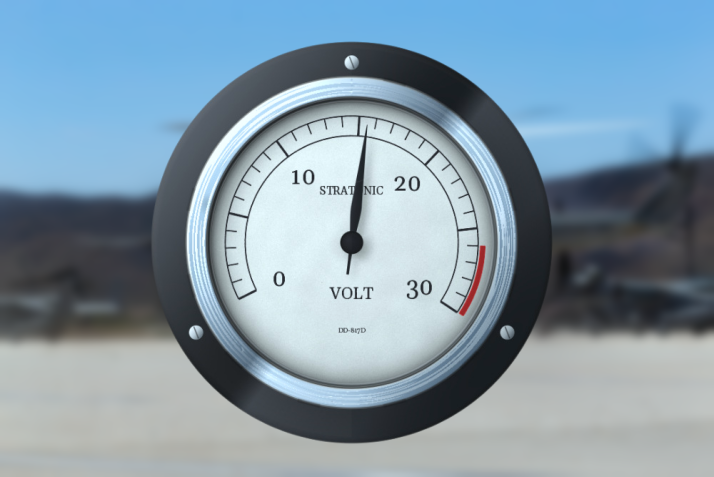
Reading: 15.5 V
